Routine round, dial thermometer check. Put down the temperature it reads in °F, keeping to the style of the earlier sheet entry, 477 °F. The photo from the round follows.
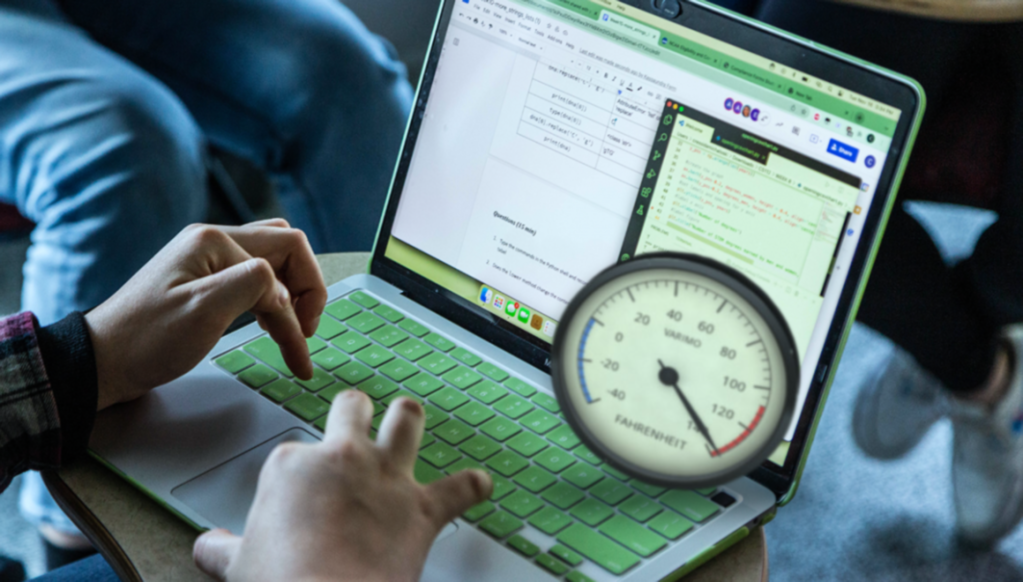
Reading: 136 °F
